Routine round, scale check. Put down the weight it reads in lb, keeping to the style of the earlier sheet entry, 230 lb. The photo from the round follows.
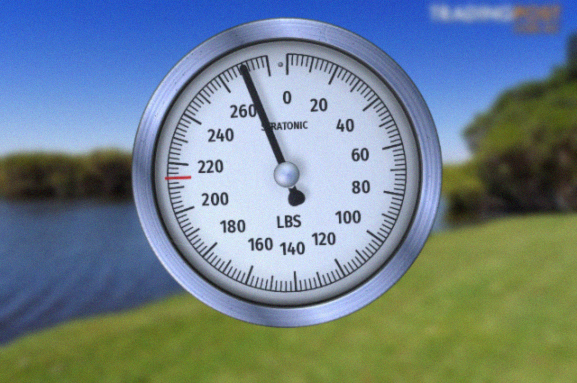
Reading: 270 lb
